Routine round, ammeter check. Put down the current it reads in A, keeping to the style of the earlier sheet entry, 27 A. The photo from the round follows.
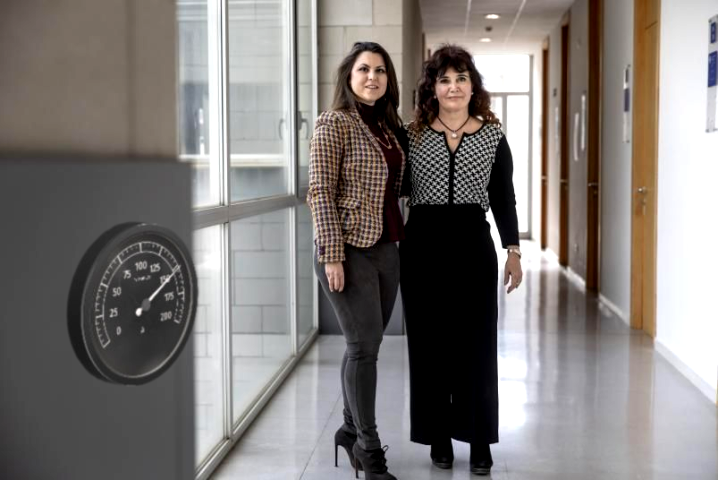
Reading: 150 A
